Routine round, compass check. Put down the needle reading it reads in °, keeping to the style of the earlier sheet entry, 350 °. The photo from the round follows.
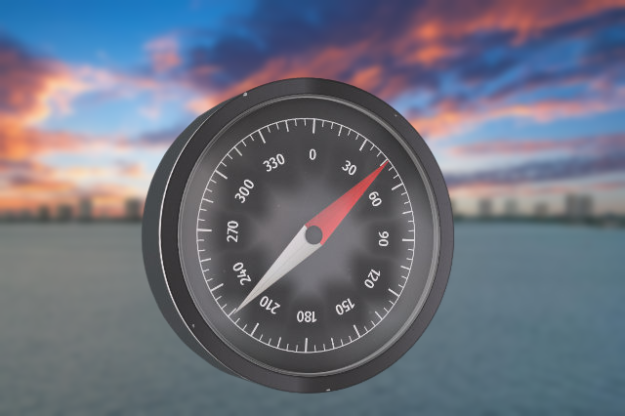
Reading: 45 °
